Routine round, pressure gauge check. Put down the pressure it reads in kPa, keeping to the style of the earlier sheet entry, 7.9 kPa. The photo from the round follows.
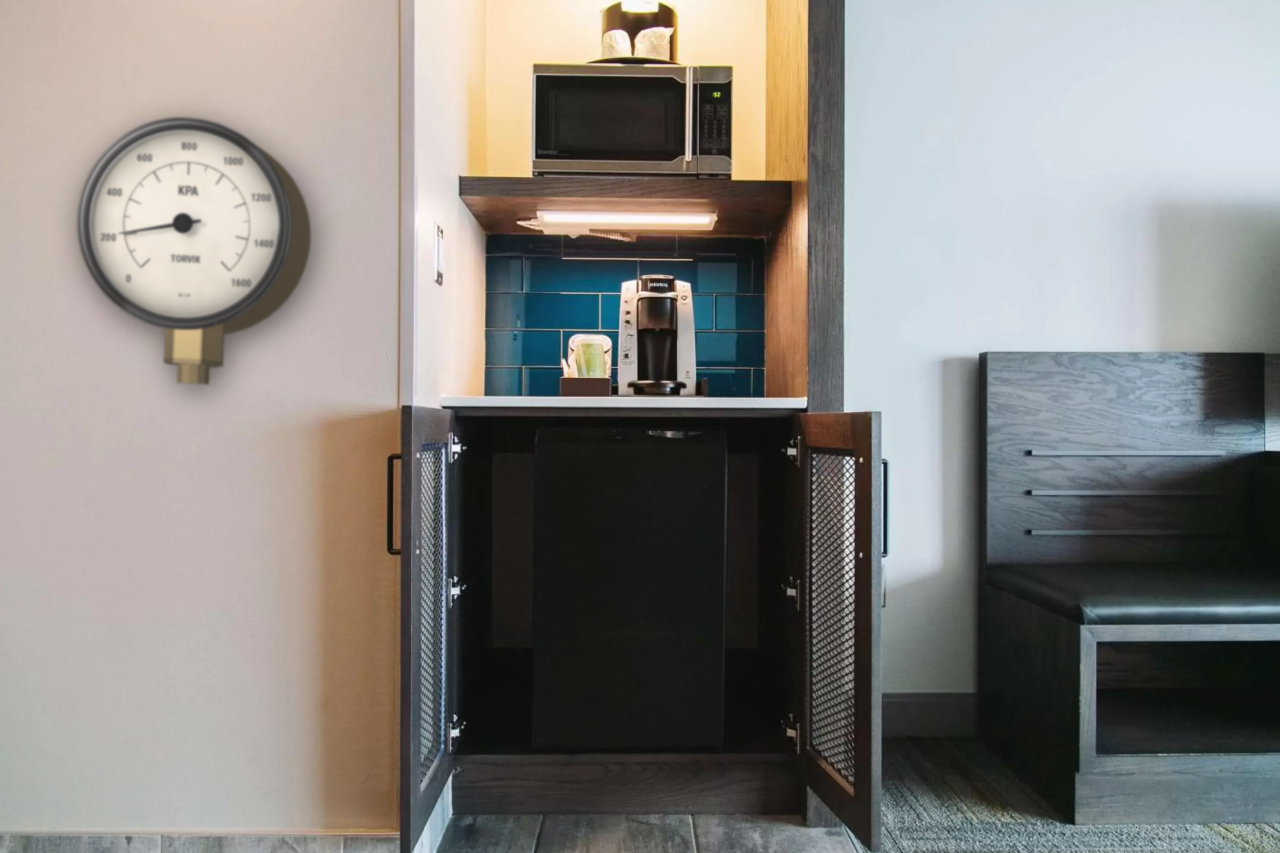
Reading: 200 kPa
